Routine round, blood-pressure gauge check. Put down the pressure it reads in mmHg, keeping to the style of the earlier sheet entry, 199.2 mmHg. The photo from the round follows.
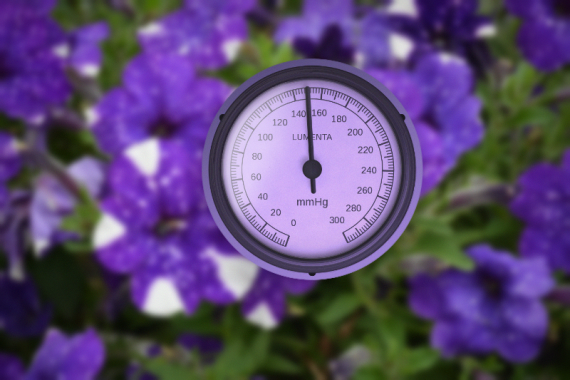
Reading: 150 mmHg
